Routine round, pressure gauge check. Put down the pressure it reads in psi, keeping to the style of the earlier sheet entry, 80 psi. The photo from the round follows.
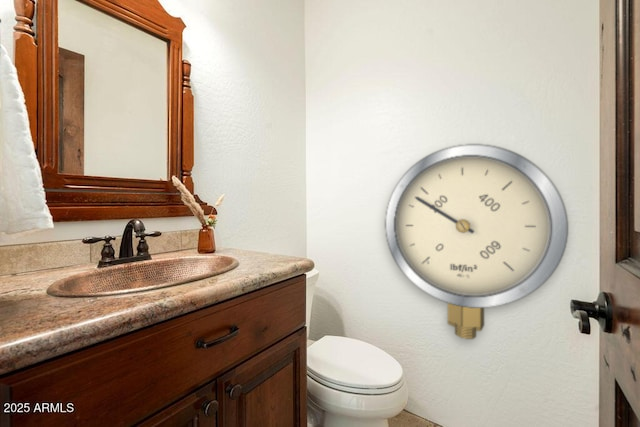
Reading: 175 psi
